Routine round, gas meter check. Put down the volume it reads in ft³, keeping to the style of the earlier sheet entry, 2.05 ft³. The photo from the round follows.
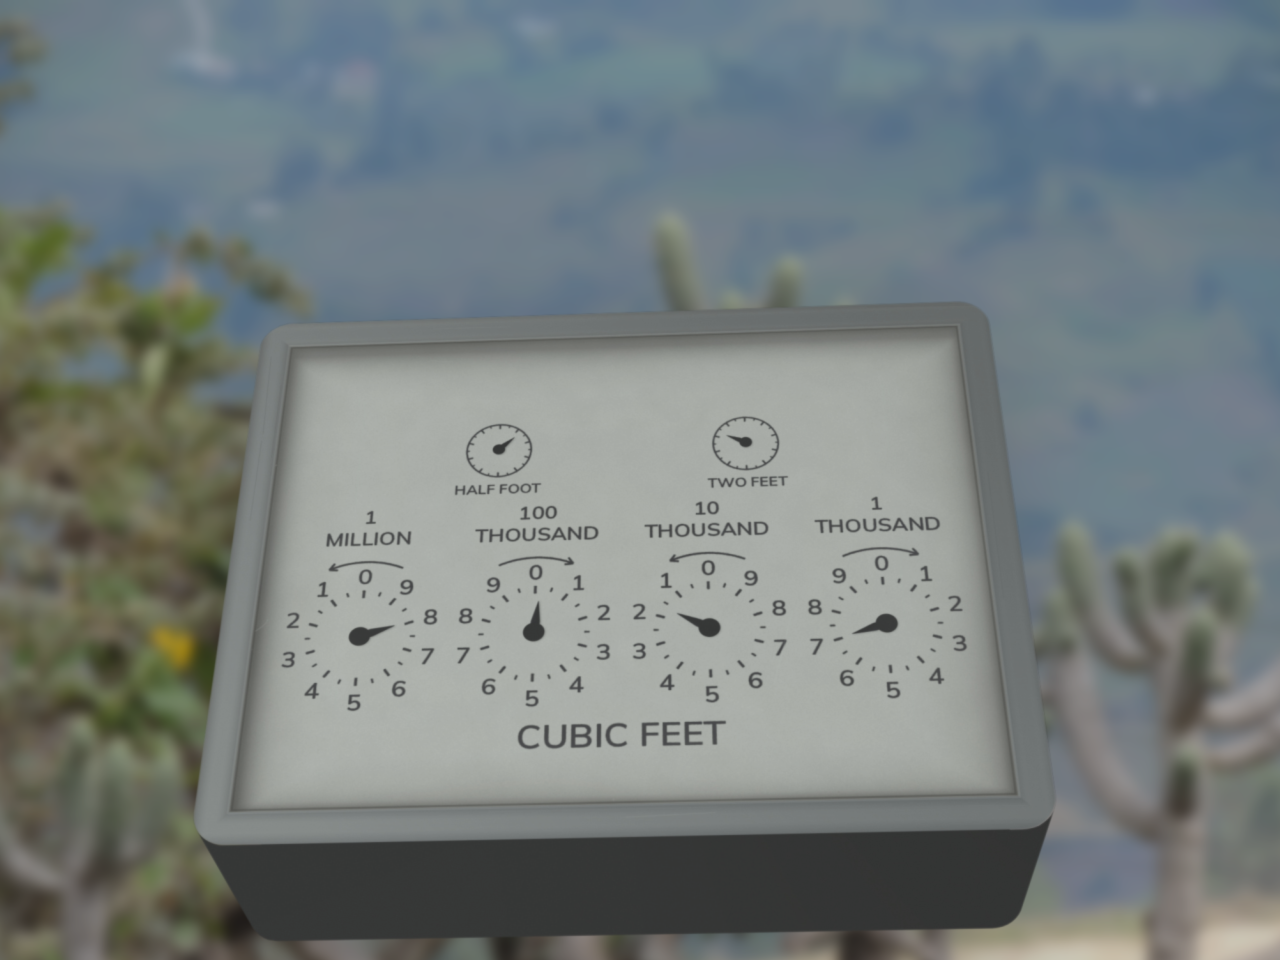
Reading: 801700 ft³
